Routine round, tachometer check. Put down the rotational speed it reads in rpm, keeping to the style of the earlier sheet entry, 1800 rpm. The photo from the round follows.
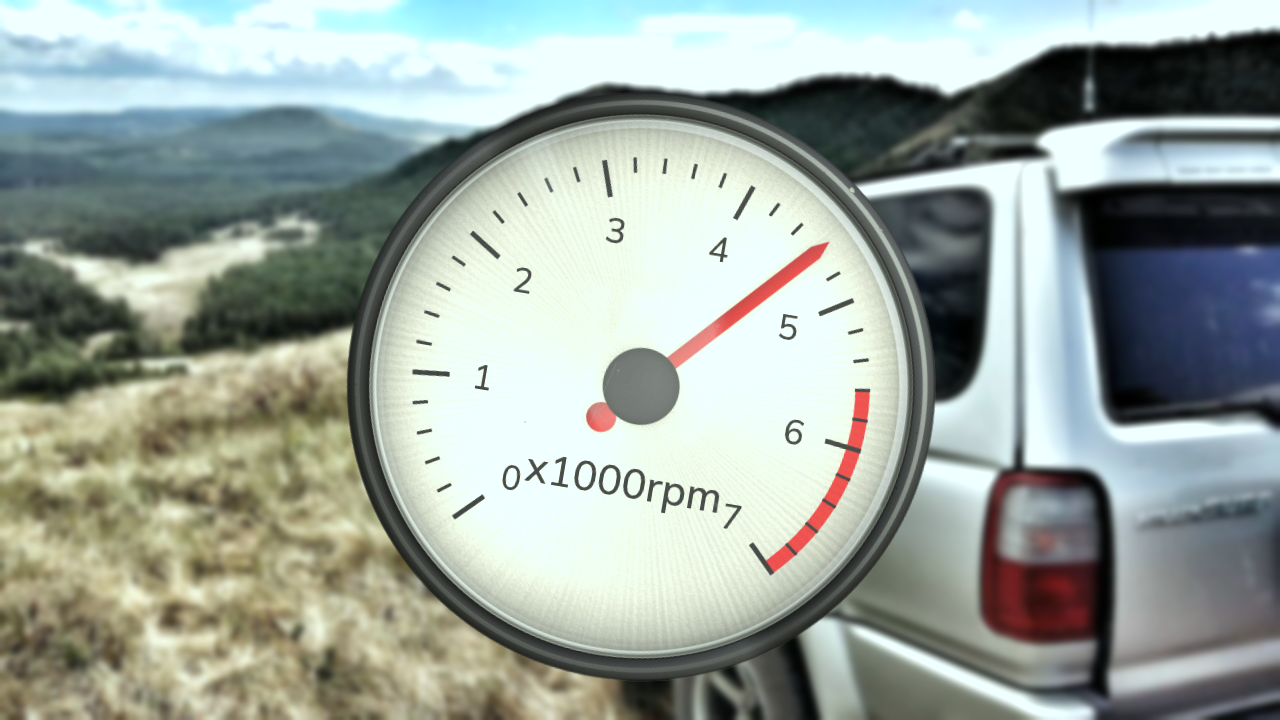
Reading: 4600 rpm
